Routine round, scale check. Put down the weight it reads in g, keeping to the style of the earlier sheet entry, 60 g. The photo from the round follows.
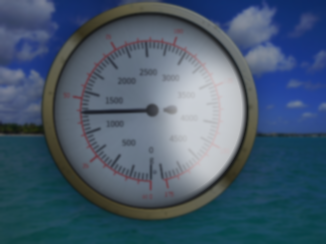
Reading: 1250 g
